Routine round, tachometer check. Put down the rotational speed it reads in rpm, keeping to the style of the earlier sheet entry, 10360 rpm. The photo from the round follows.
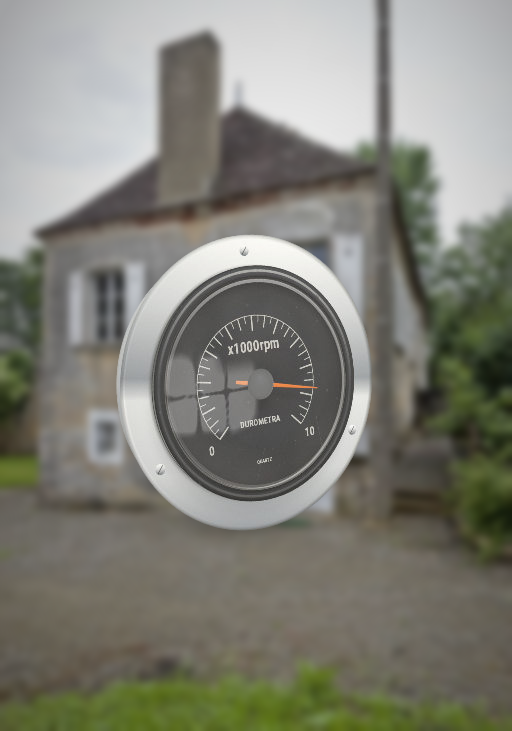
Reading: 8750 rpm
